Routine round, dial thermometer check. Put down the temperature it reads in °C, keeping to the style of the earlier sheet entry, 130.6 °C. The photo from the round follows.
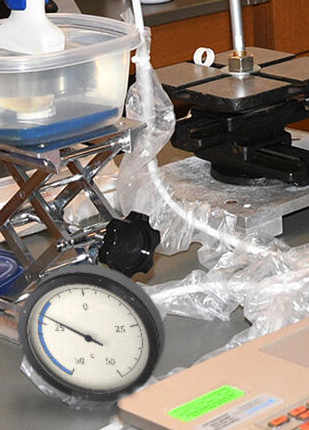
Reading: -20 °C
